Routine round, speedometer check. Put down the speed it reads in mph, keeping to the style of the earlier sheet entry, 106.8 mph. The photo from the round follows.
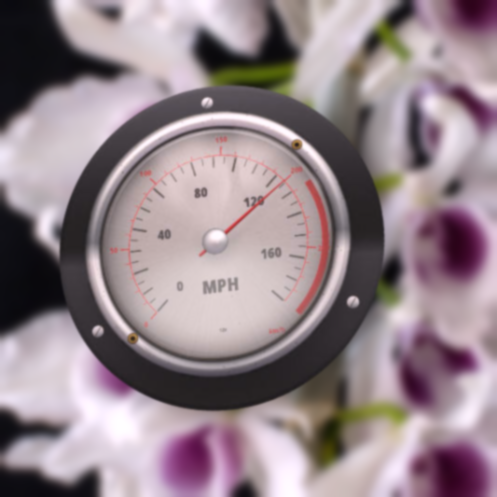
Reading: 125 mph
